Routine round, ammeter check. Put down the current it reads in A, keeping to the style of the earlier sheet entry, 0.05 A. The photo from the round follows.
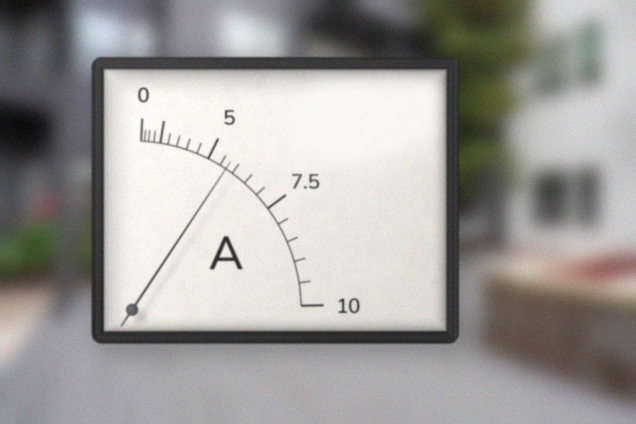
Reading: 5.75 A
